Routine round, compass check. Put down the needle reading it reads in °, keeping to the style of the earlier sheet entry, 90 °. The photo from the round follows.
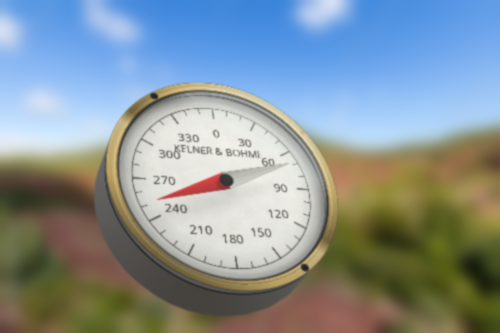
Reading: 250 °
